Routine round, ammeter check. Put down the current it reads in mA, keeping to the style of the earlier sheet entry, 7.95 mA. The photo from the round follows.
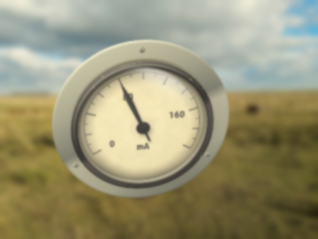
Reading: 80 mA
